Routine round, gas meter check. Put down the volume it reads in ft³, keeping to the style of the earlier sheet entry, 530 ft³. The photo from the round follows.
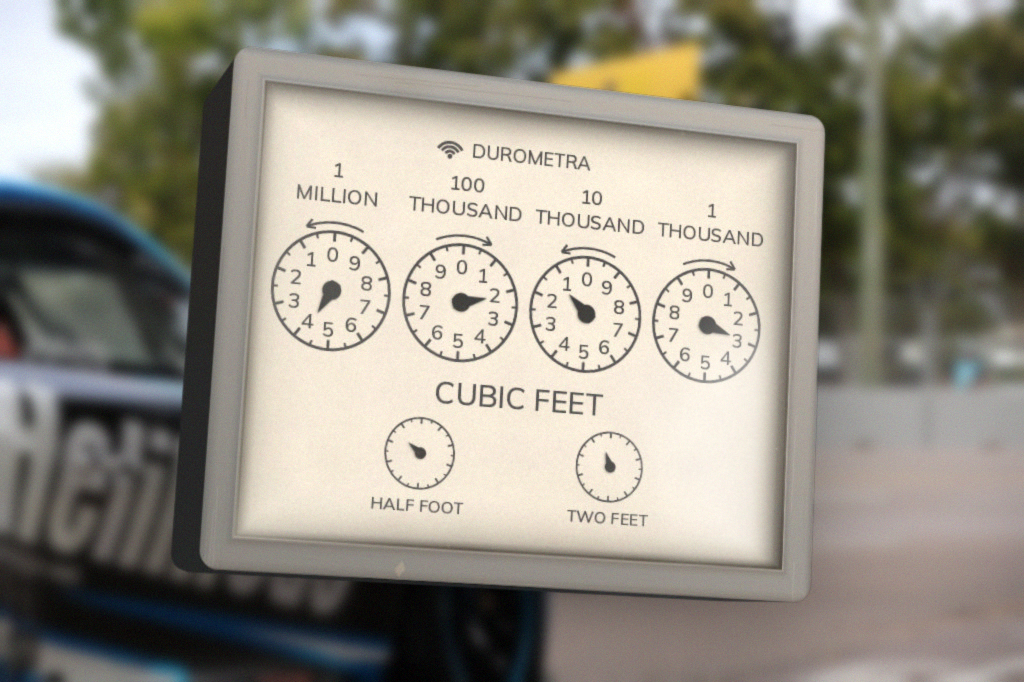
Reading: 421300 ft³
